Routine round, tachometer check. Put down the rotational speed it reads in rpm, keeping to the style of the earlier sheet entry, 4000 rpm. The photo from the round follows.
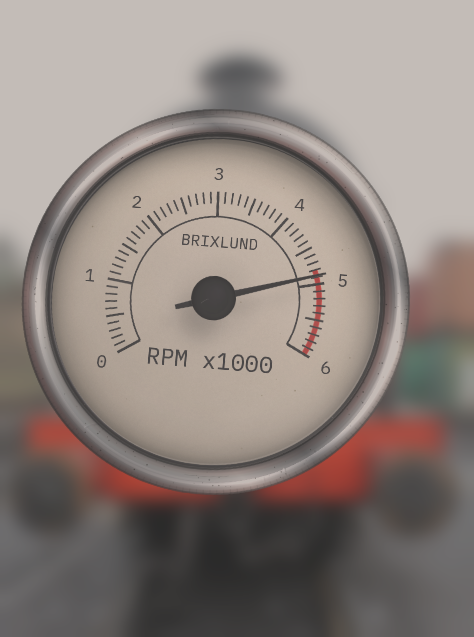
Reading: 4900 rpm
